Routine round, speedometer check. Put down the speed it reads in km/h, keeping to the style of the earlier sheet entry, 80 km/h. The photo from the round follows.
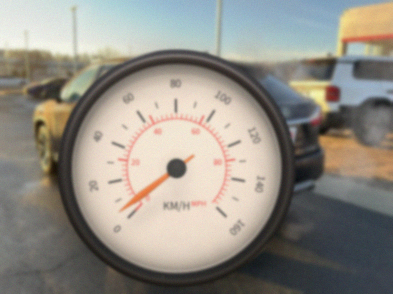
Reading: 5 km/h
